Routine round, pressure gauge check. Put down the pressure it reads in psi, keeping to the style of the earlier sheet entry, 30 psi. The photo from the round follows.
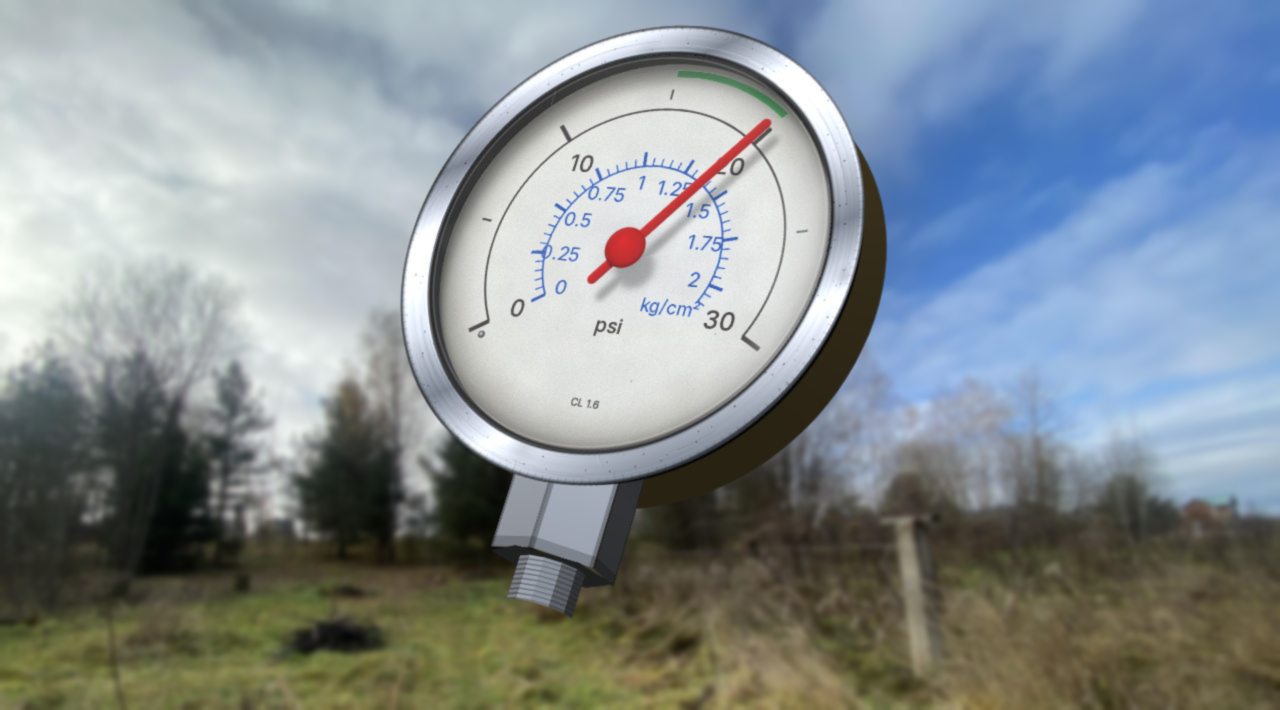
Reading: 20 psi
